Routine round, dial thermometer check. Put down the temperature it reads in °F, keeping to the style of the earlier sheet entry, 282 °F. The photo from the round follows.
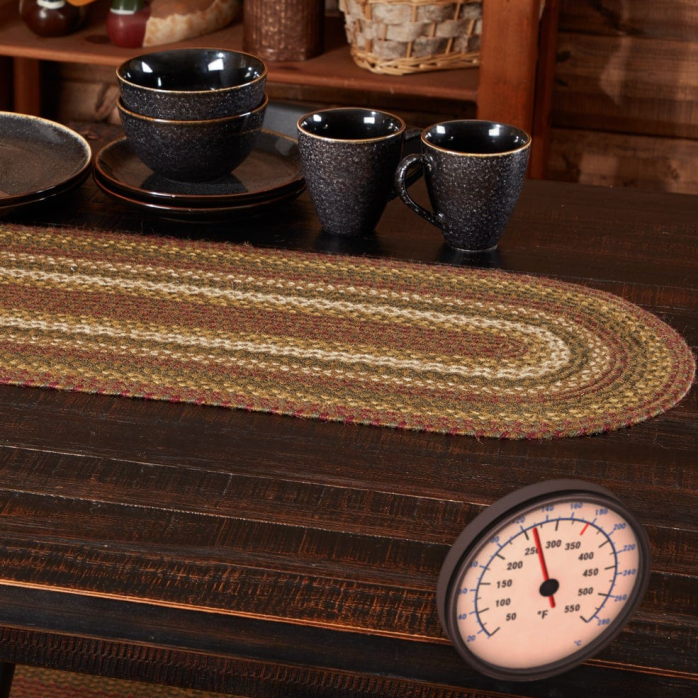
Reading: 262.5 °F
